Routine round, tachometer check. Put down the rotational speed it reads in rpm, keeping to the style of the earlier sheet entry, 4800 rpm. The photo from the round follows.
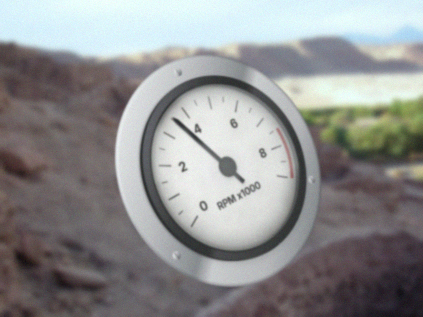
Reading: 3500 rpm
